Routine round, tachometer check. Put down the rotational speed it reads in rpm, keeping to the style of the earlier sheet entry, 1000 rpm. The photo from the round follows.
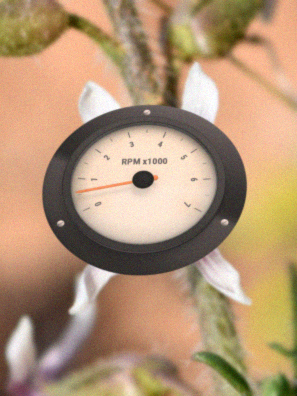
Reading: 500 rpm
